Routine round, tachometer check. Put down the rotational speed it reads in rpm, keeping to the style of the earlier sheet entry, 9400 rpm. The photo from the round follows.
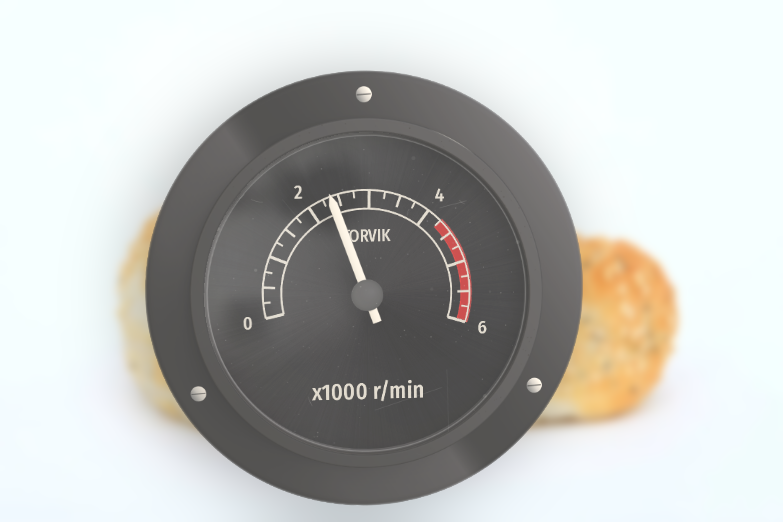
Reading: 2375 rpm
